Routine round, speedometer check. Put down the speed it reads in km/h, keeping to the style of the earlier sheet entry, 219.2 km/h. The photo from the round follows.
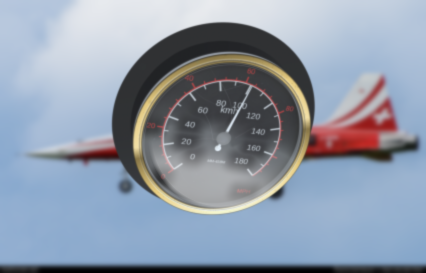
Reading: 100 km/h
